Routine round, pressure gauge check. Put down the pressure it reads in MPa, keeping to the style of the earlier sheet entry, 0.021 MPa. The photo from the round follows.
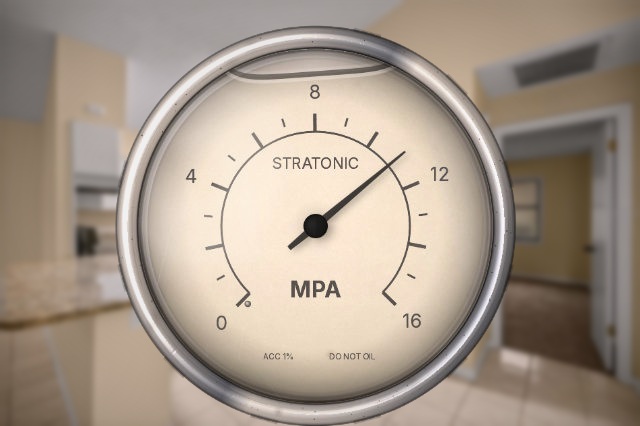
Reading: 11 MPa
